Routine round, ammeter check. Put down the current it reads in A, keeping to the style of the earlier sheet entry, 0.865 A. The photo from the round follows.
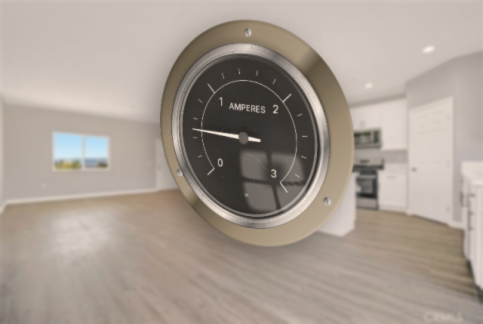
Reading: 0.5 A
